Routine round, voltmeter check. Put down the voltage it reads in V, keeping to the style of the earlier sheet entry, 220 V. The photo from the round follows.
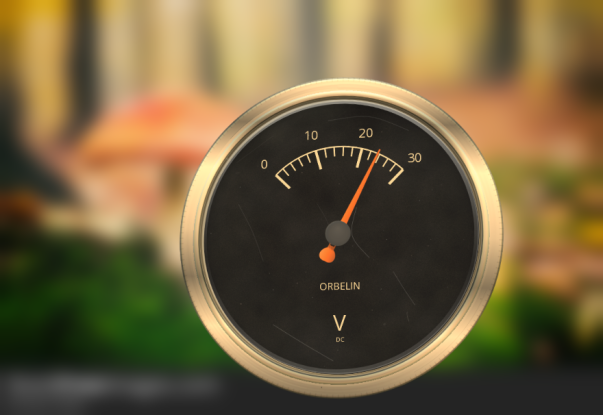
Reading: 24 V
